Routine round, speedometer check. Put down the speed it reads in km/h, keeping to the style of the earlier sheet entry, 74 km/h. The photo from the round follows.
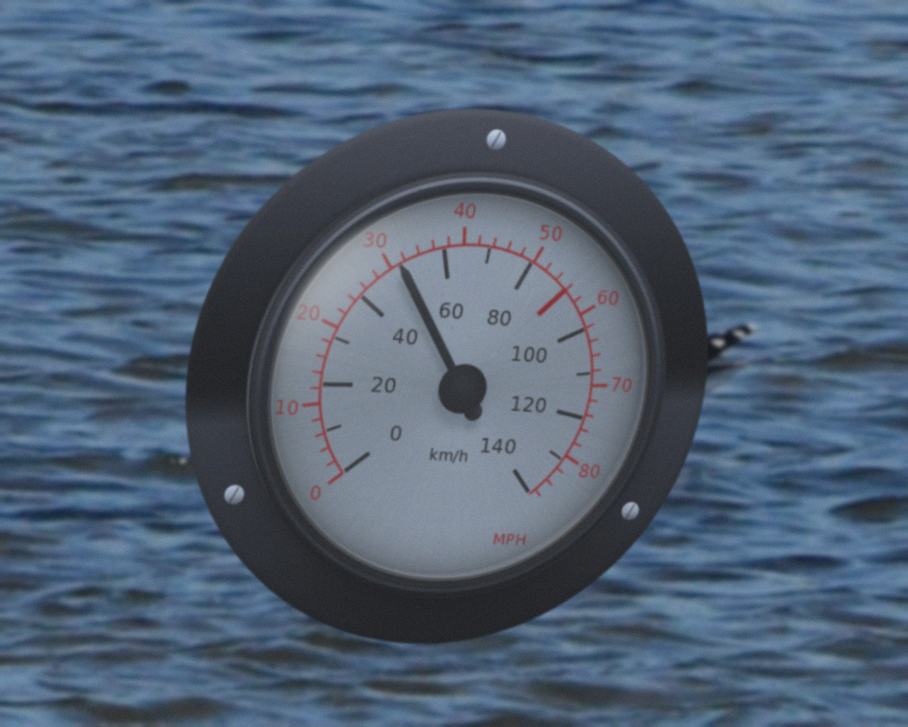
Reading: 50 km/h
